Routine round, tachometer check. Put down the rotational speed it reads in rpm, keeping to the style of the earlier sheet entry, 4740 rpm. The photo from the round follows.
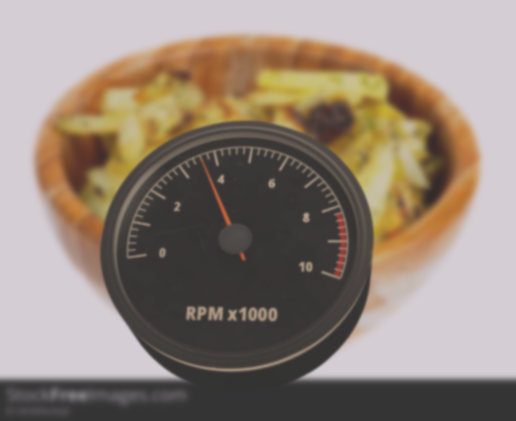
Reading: 3600 rpm
